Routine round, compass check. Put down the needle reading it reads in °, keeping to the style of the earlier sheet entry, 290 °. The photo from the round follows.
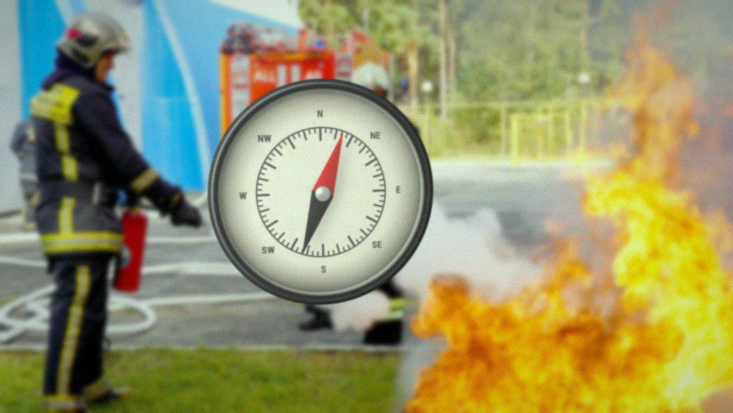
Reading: 20 °
